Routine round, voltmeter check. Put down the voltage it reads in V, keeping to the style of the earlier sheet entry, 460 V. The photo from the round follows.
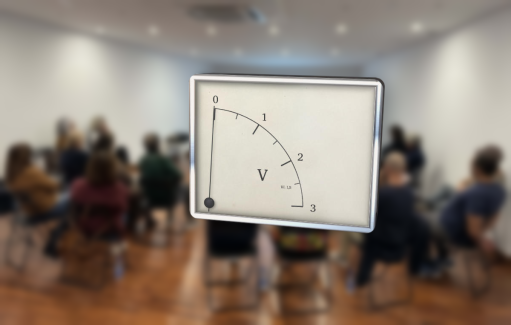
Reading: 0 V
